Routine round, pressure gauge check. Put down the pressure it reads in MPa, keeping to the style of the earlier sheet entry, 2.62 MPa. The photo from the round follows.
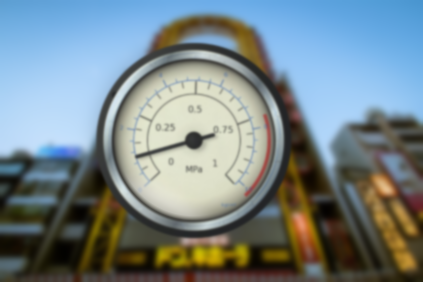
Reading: 0.1 MPa
